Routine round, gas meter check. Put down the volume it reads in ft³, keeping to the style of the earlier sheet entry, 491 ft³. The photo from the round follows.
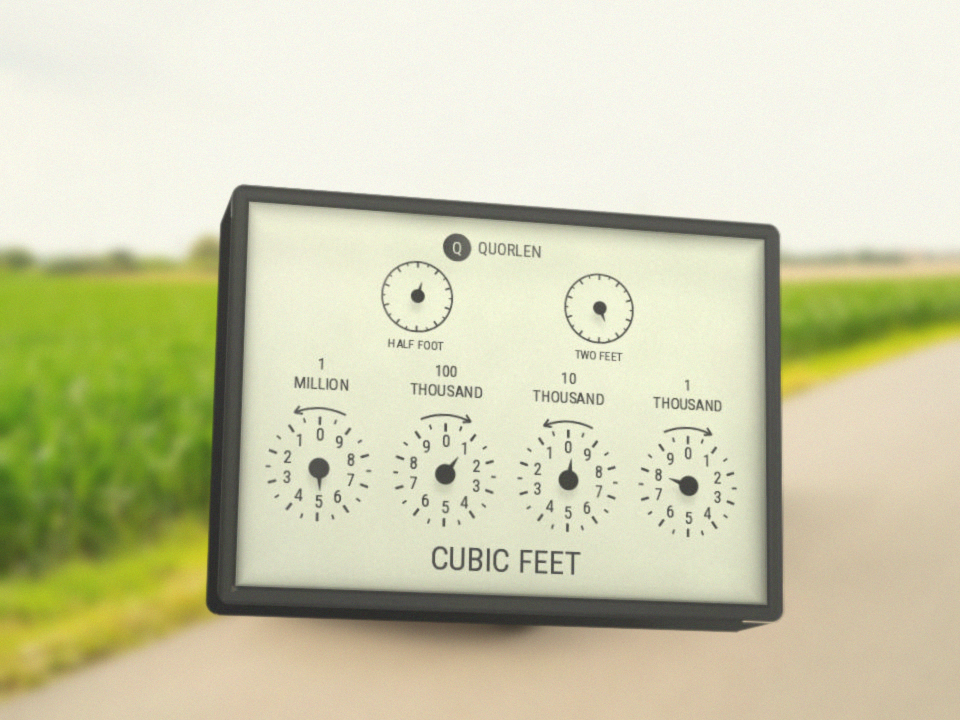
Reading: 509800 ft³
